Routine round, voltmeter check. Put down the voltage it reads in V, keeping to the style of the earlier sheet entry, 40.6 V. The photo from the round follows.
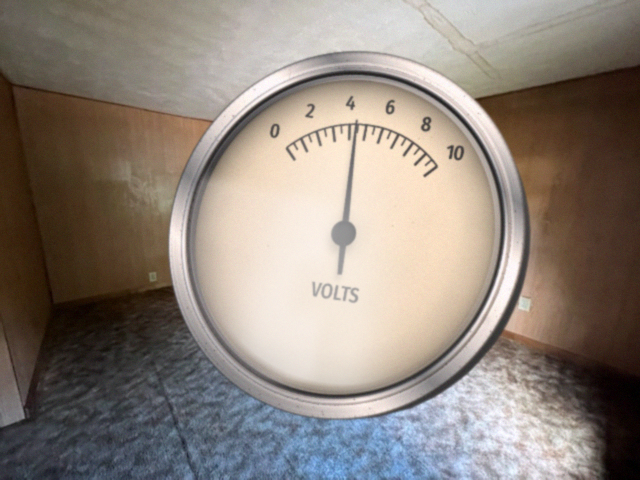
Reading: 4.5 V
